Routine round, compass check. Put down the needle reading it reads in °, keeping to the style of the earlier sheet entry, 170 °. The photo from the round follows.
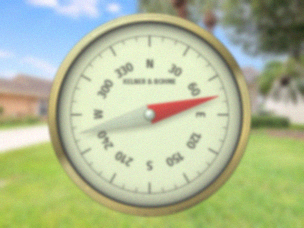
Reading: 75 °
